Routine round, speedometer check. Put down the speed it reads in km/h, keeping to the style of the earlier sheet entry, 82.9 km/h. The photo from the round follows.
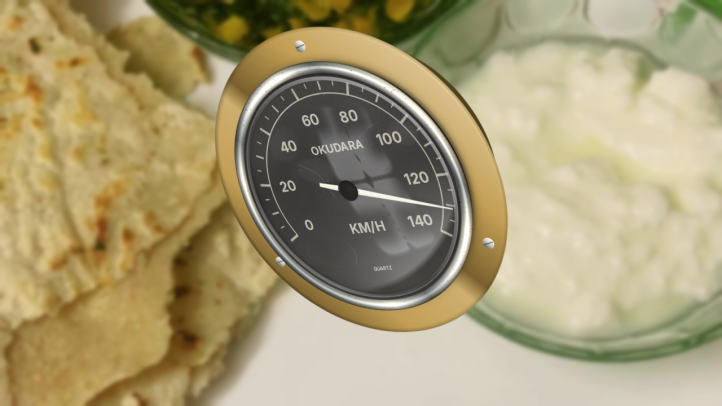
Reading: 130 km/h
